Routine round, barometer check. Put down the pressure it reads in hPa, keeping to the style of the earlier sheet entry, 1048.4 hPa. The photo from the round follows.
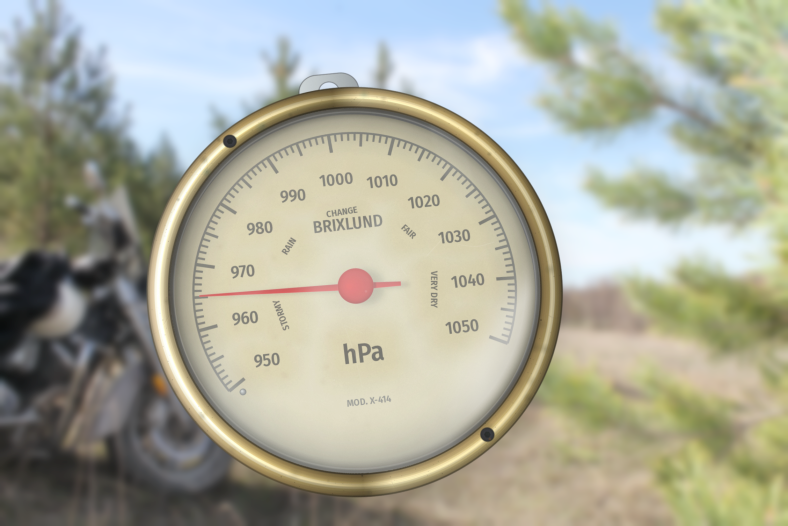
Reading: 965 hPa
